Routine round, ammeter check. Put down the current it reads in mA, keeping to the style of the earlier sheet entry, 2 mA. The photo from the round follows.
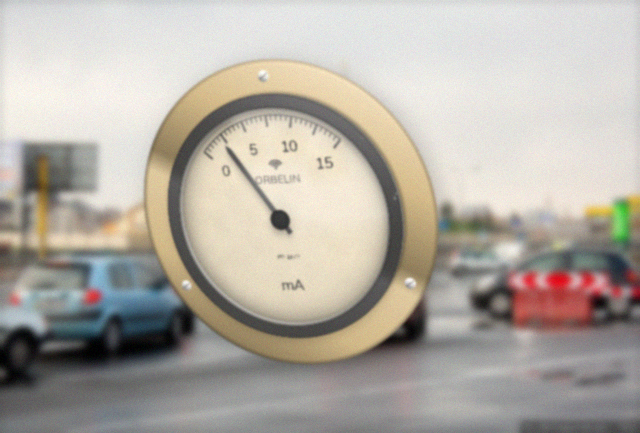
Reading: 2.5 mA
